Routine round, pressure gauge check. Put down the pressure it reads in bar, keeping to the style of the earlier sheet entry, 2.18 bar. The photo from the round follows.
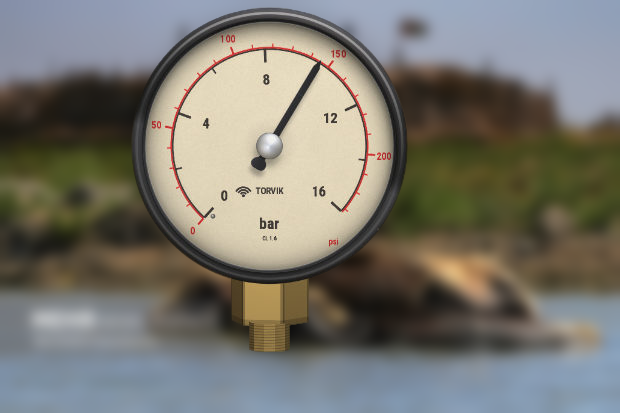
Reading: 10 bar
